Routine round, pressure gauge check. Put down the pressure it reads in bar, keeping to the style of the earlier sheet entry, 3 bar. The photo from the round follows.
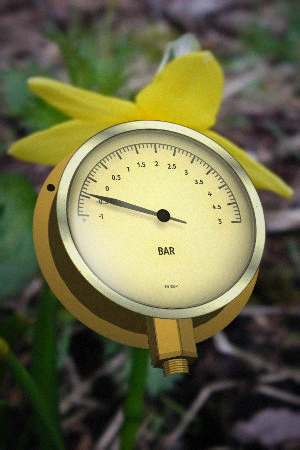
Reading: -0.5 bar
